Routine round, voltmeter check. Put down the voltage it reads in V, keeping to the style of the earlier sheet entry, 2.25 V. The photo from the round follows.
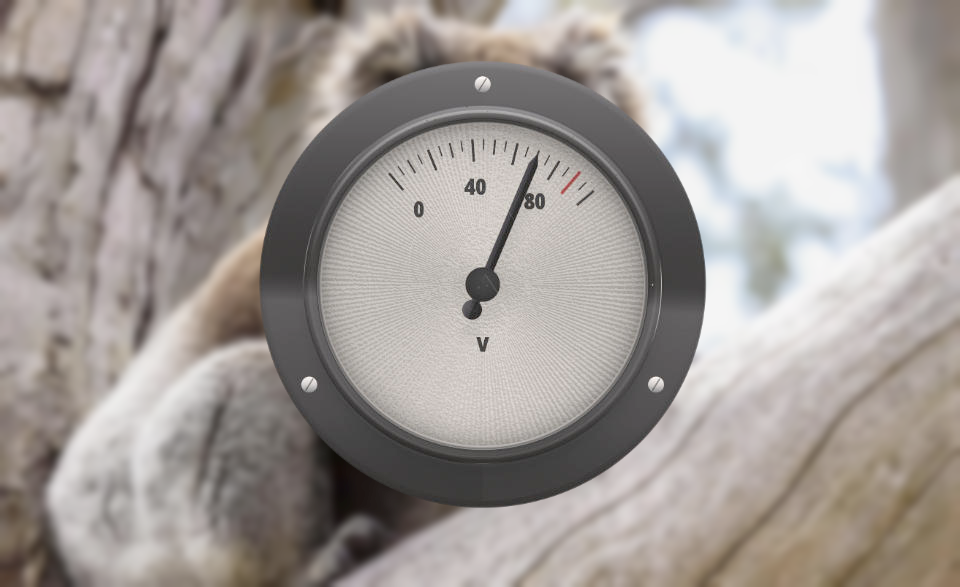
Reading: 70 V
